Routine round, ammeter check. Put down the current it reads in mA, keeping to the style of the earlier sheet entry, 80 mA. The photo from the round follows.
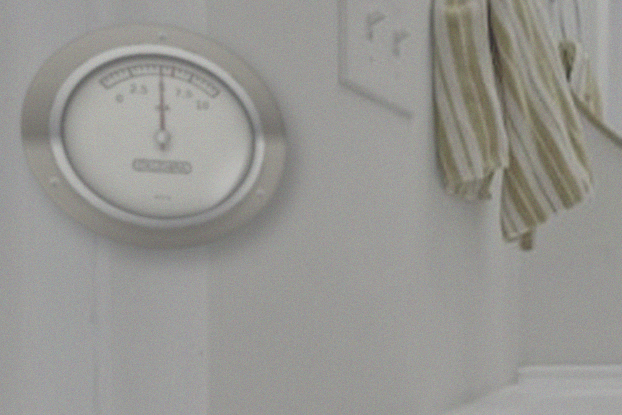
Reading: 5 mA
